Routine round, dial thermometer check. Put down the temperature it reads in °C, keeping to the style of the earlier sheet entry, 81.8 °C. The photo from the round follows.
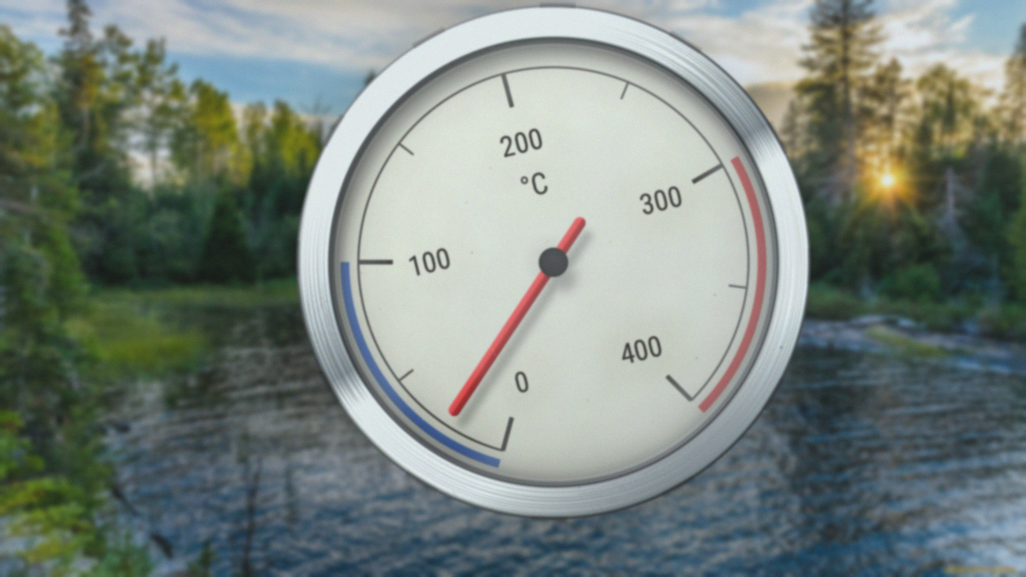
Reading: 25 °C
